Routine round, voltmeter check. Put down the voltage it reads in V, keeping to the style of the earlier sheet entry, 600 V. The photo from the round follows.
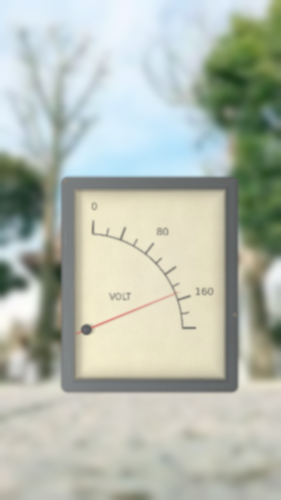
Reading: 150 V
